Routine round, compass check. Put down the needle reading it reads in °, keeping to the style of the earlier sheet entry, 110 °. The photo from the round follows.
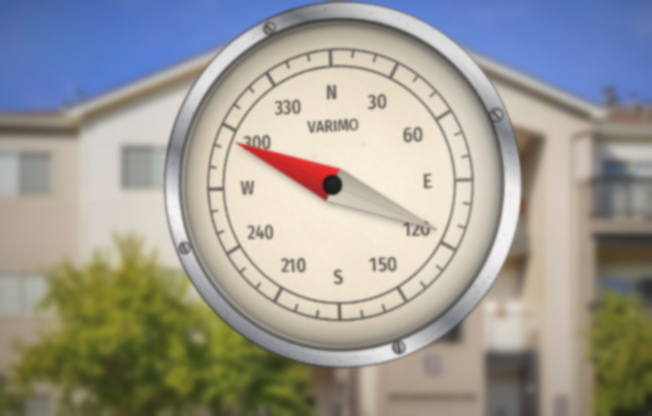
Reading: 295 °
